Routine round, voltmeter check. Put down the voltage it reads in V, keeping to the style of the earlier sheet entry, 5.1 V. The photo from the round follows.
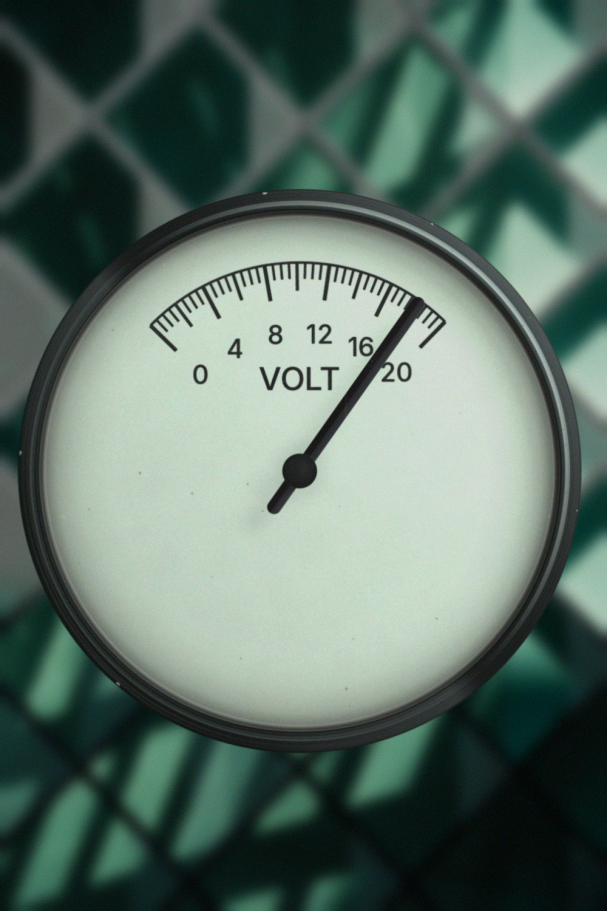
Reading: 18 V
